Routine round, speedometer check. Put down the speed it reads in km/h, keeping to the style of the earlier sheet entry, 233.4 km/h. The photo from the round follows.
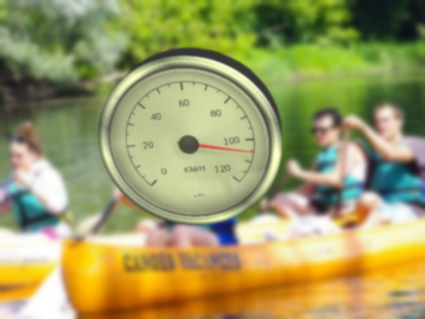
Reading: 105 km/h
